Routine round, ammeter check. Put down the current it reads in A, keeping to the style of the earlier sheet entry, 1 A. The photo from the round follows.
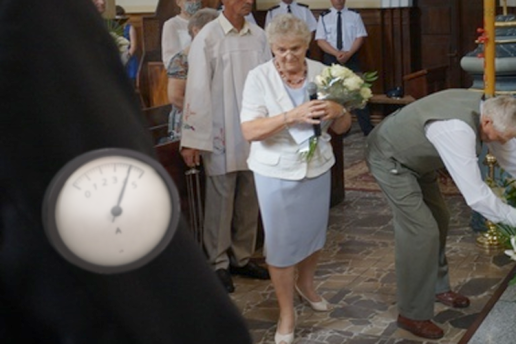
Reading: 4 A
